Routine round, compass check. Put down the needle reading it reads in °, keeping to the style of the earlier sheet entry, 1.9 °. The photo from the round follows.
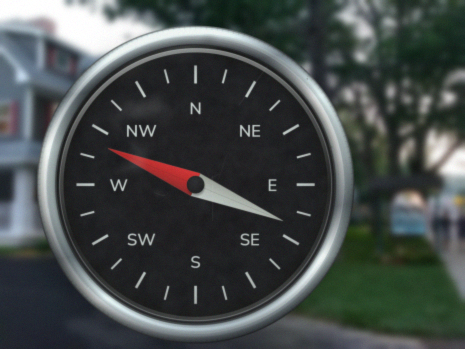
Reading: 292.5 °
